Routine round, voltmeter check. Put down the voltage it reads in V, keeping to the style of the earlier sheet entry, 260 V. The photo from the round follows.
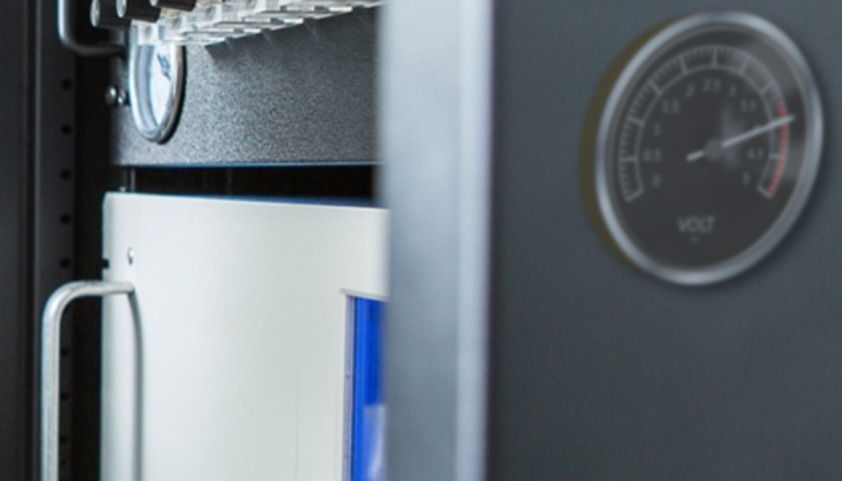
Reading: 4 V
